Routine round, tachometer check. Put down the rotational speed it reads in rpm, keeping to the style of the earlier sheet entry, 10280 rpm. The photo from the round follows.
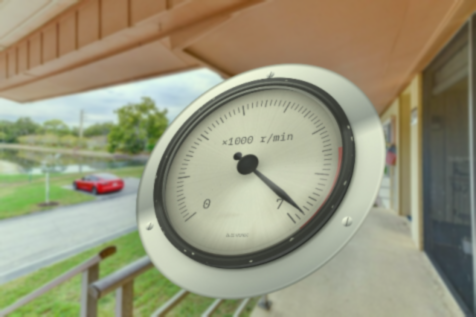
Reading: 6800 rpm
